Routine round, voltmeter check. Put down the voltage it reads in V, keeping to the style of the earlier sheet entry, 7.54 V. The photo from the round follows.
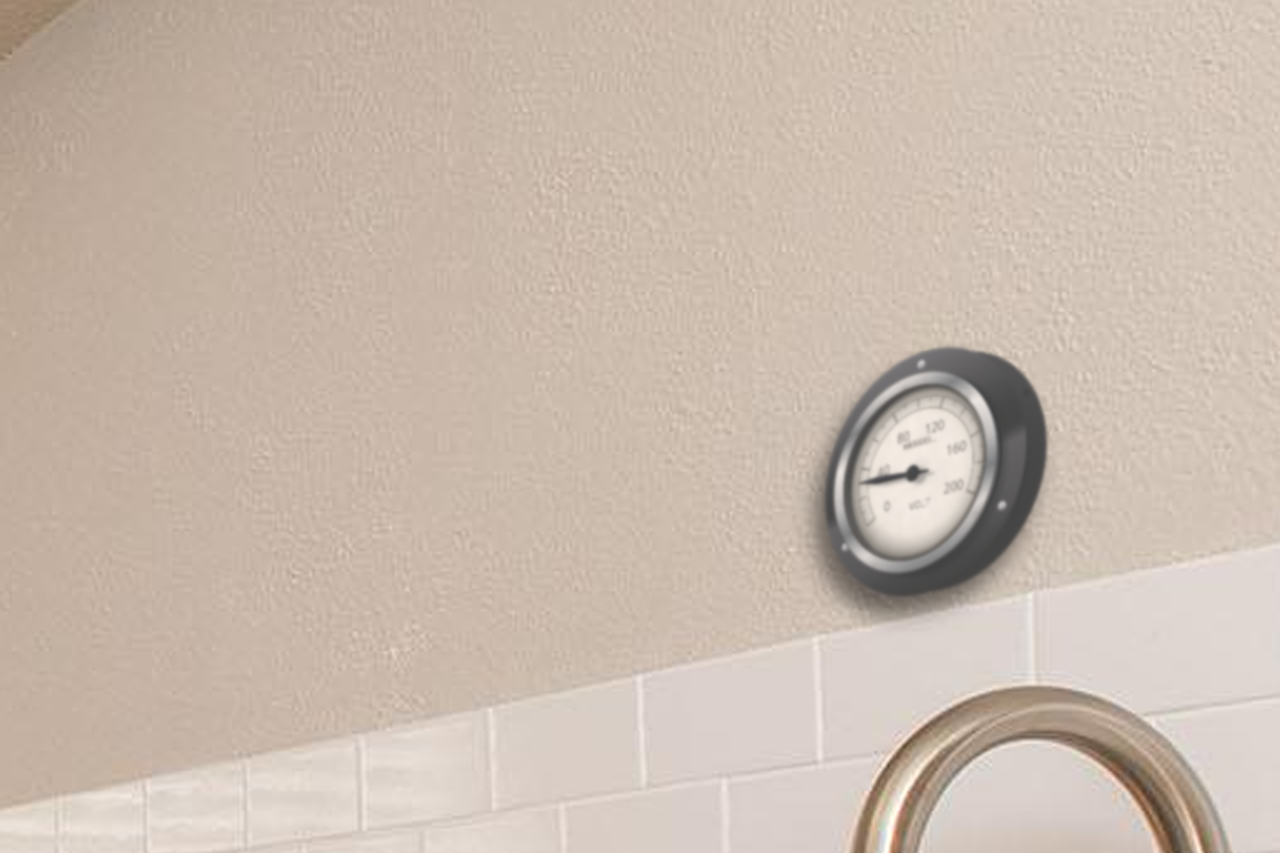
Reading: 30 V
